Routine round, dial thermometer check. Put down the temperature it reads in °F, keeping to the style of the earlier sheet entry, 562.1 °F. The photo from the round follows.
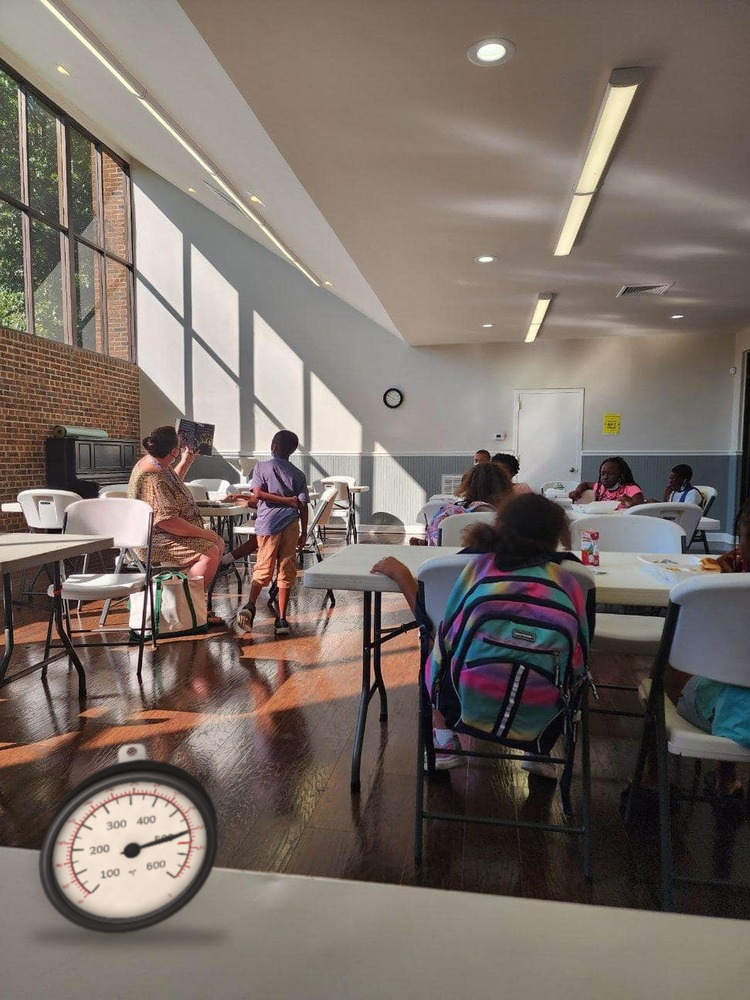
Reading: 500 °F
